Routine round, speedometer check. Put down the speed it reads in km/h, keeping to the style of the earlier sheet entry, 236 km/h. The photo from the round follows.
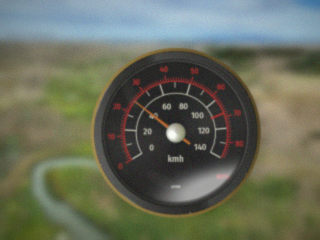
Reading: 40 km/h
